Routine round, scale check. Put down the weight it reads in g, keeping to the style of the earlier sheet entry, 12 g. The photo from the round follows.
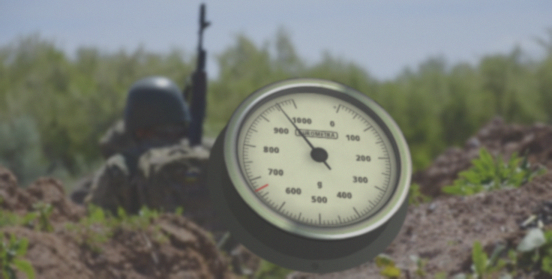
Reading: 950 g
